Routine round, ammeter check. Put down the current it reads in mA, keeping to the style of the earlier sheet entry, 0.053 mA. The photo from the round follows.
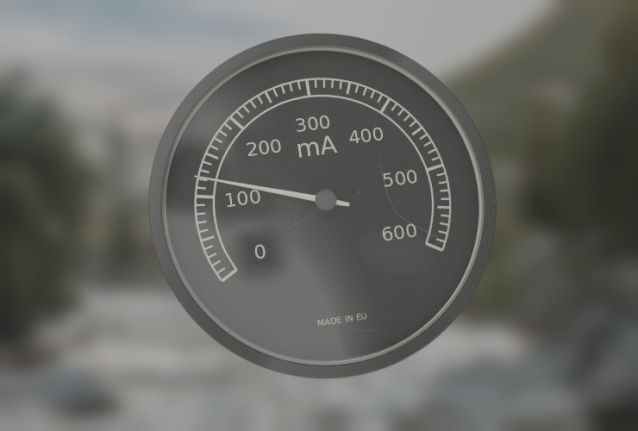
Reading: 120 mA
